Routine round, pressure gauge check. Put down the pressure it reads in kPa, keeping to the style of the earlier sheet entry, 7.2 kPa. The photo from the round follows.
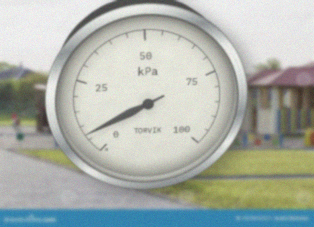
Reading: 7.5 kPa
